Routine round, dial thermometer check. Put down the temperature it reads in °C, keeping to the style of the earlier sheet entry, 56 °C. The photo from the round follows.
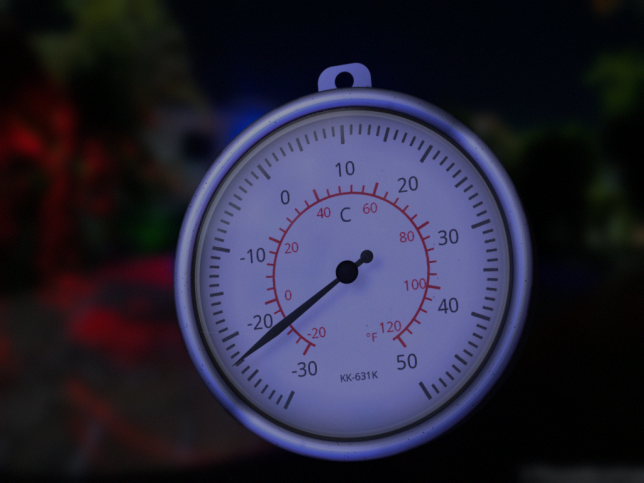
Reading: -23 °C
